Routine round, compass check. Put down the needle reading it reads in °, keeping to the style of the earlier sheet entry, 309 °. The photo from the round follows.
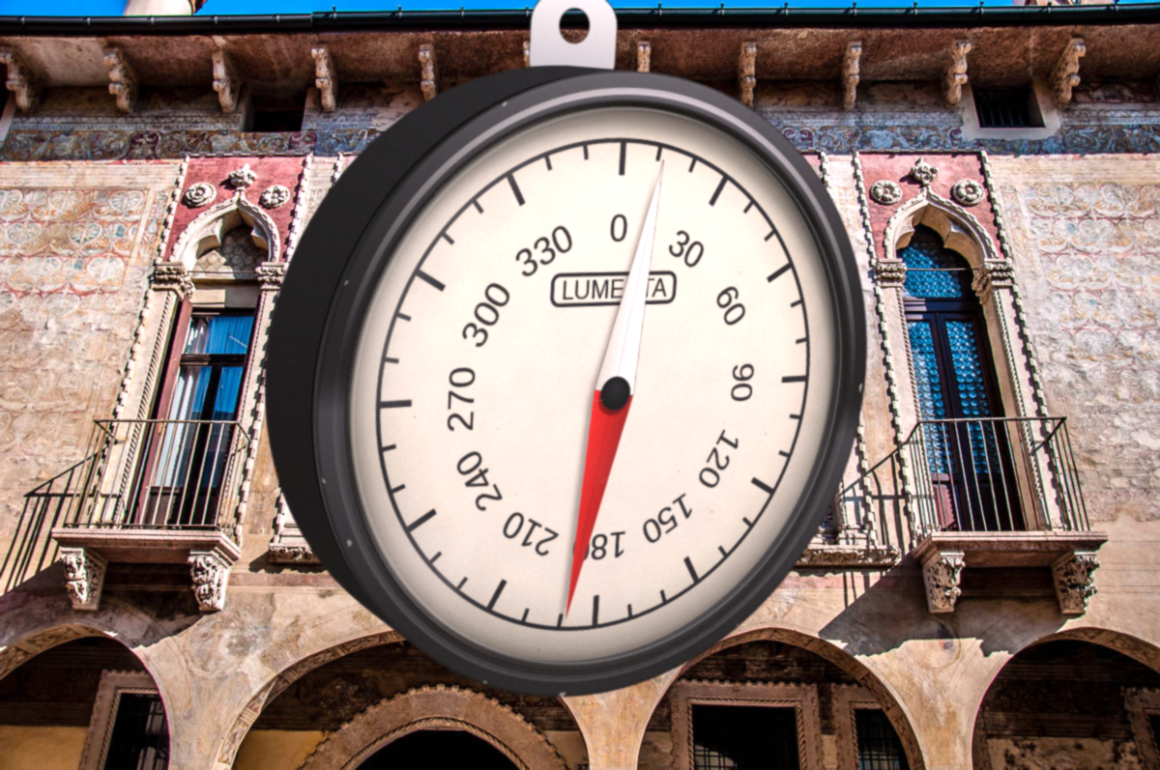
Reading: 190 °
